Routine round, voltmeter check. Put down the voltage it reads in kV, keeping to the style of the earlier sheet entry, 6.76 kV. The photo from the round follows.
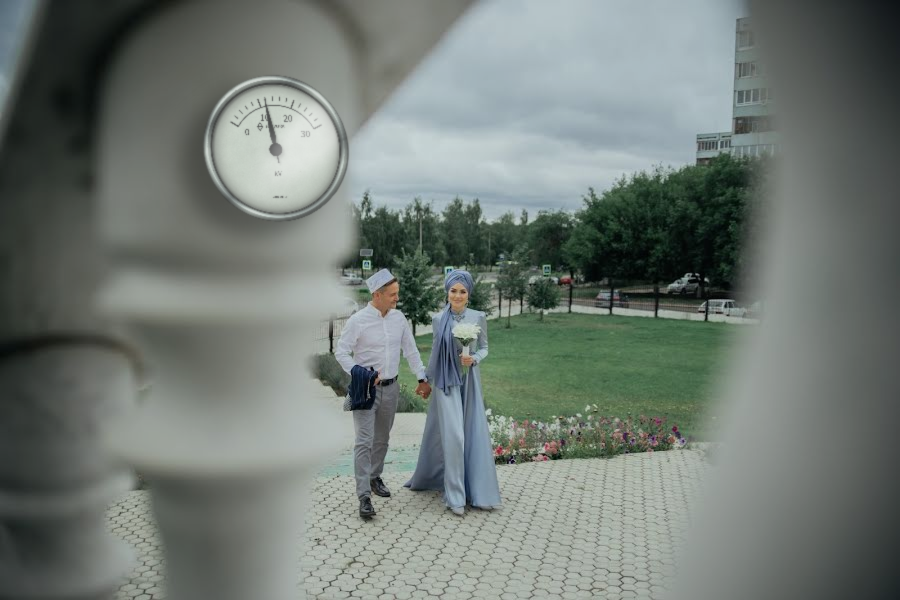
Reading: 12 kV
